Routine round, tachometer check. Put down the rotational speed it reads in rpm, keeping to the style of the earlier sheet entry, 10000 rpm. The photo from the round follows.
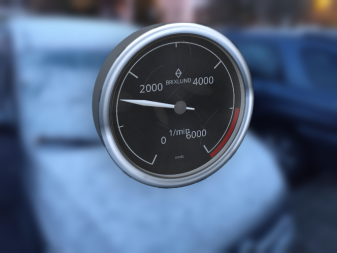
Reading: 1500 rpm
